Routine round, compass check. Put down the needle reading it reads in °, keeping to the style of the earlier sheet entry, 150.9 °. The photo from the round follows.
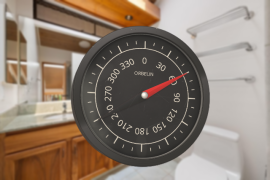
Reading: 60 °
